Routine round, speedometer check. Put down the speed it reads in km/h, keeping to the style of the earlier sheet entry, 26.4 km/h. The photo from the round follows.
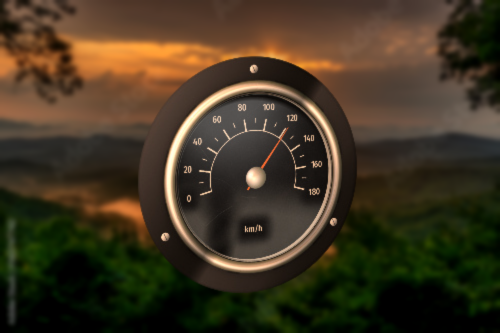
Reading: 120 km/h
